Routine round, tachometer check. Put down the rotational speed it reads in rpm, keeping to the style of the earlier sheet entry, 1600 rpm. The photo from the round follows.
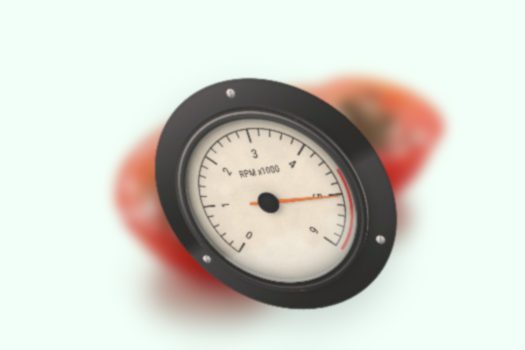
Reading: 5000 rpm
